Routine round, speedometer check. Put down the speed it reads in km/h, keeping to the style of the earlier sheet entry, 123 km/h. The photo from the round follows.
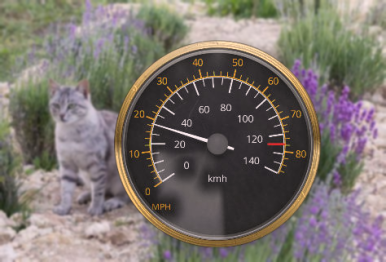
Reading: 30 km/h
